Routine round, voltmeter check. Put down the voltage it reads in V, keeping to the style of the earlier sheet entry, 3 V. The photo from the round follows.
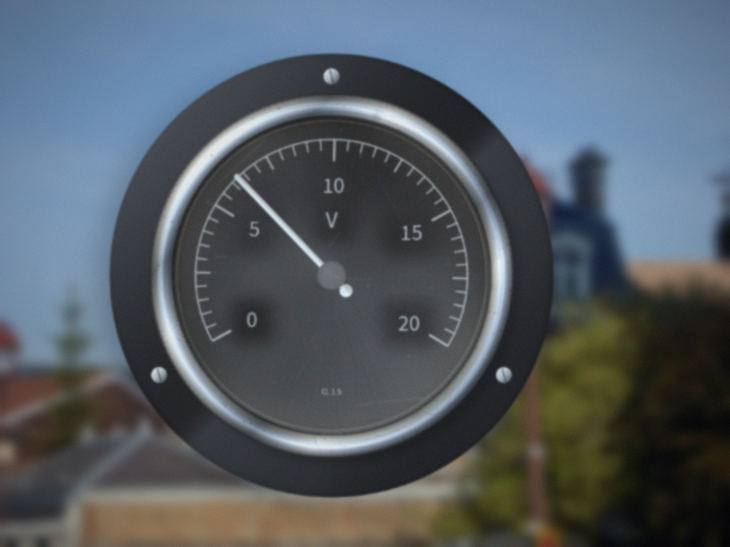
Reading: 6.25 V
